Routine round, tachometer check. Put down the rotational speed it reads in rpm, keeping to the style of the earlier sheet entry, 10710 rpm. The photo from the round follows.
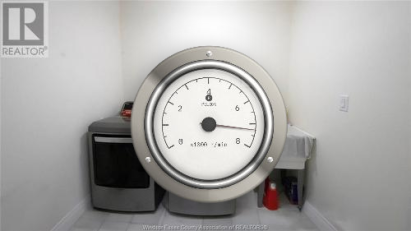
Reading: 7250 rpm
